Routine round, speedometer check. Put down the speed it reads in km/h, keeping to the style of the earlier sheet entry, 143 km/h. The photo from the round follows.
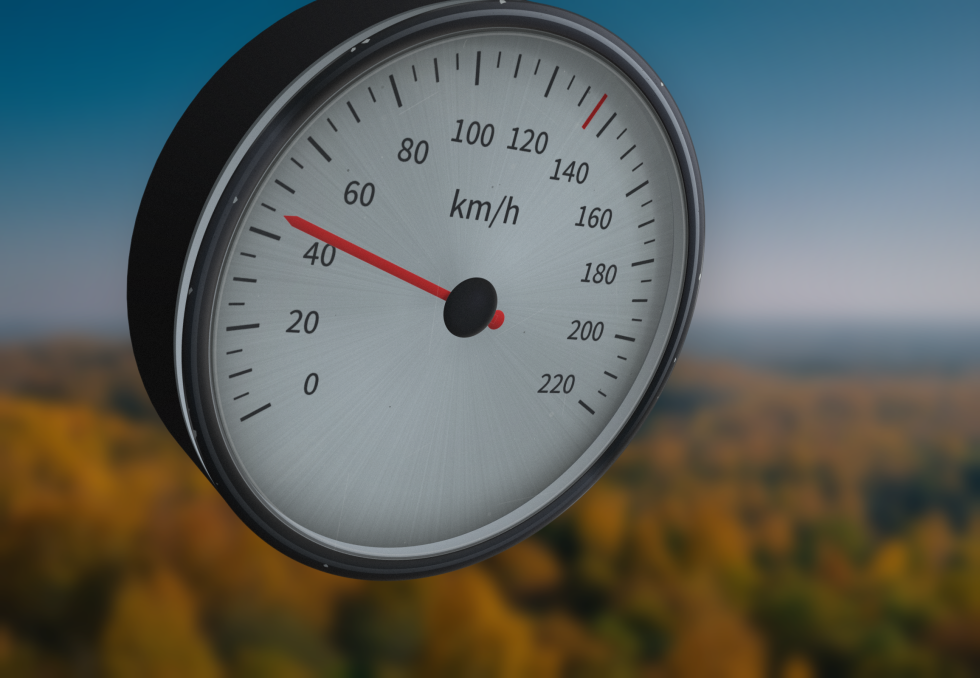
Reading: 45 km/h
